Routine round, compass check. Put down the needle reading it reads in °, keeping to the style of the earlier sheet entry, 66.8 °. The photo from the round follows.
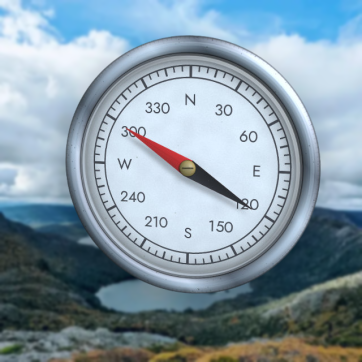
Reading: 300 °
